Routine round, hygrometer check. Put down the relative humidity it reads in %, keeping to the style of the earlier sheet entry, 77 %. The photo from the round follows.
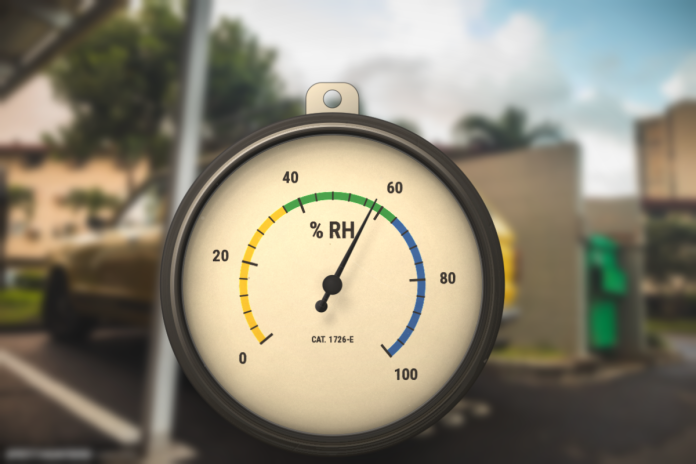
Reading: 58 %
